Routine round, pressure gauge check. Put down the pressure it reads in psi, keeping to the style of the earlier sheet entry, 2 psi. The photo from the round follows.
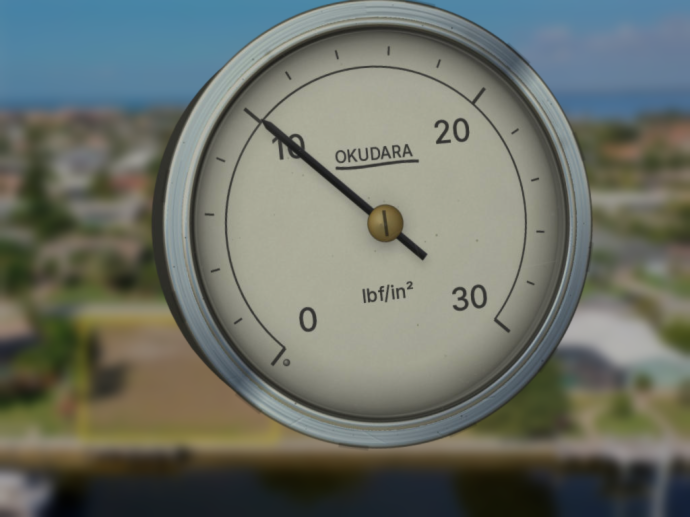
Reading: 10 psi
